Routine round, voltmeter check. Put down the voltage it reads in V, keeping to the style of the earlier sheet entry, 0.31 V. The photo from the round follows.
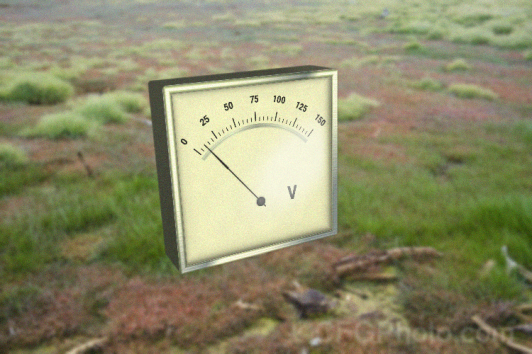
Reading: 10 V
